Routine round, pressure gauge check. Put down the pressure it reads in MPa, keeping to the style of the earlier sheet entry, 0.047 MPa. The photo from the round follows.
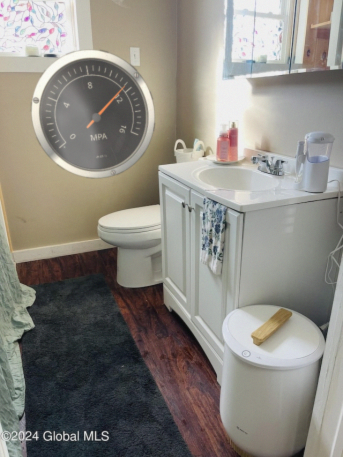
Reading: 11.5 MPa
